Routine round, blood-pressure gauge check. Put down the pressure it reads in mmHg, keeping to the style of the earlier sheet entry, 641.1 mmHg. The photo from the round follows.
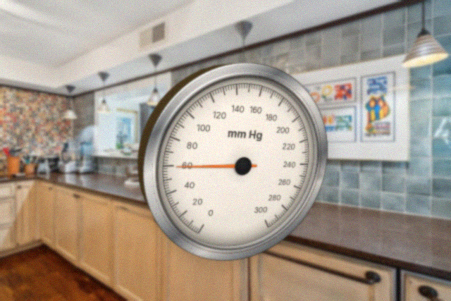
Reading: 60 mmHg
